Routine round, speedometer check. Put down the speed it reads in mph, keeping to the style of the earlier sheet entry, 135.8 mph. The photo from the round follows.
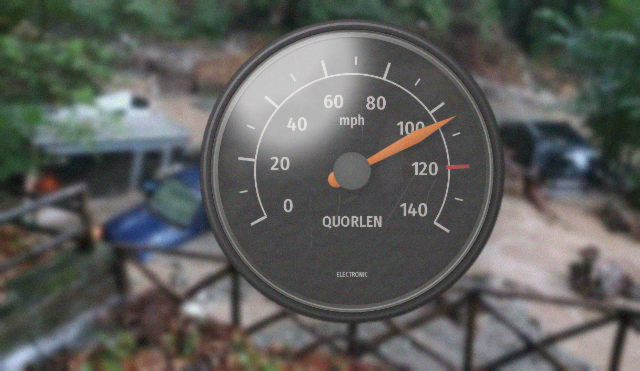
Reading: 105 mph
